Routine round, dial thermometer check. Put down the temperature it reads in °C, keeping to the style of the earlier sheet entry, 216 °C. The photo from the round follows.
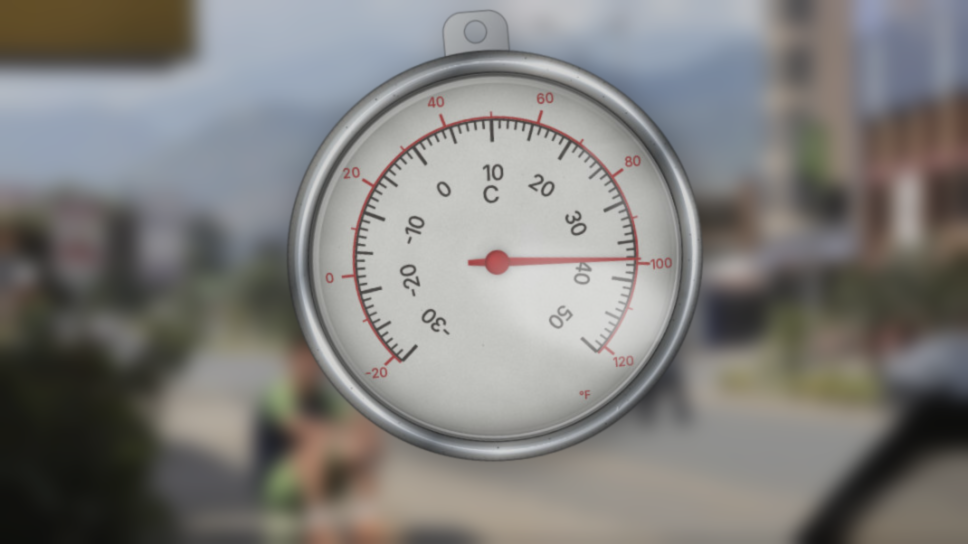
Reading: 37 °C
